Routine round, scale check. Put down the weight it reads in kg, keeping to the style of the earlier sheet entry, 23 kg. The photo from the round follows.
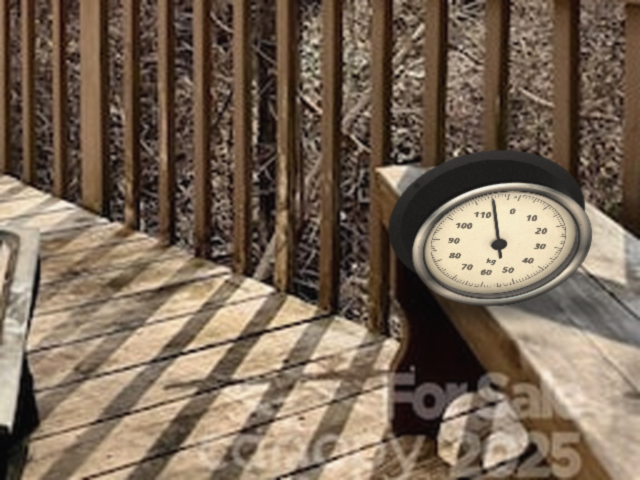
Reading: 115 kg
